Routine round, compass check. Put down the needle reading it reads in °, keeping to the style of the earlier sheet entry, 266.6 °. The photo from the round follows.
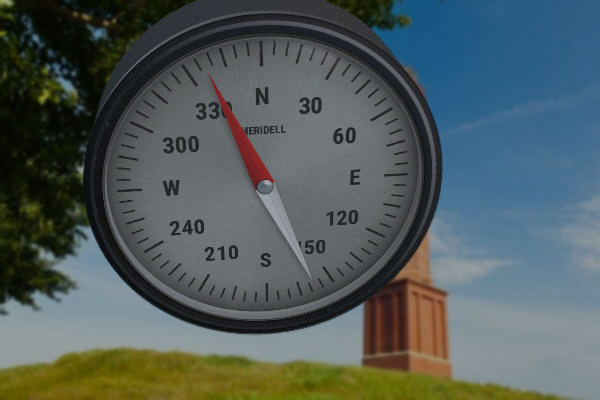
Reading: 337.5 °
